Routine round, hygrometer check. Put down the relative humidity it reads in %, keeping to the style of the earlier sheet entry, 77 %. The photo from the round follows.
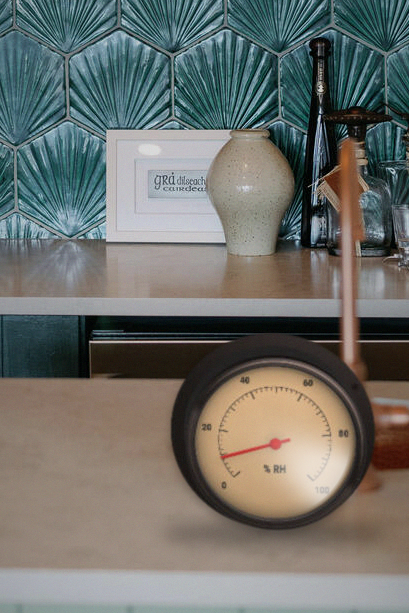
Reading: 10 %
